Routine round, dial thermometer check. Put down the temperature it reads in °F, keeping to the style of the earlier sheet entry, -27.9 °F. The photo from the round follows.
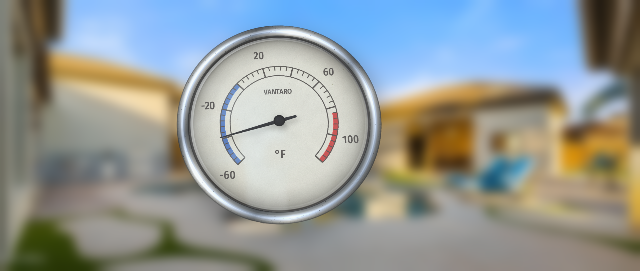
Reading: -40 °F
